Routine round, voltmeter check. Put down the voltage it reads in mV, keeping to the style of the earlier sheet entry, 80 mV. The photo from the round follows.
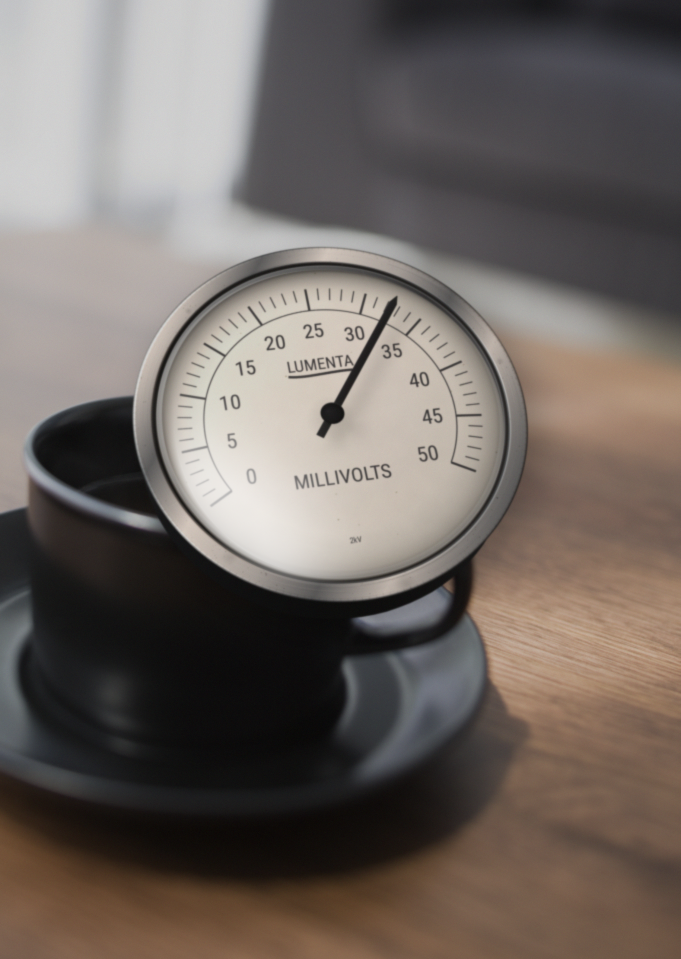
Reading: 32.5 mV
